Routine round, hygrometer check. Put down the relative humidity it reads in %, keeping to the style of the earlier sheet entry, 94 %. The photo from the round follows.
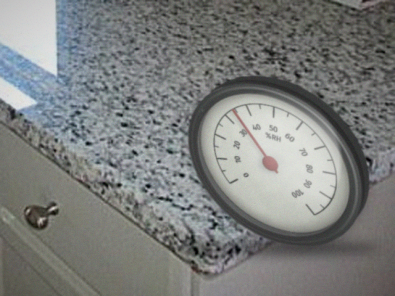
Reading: 35 %
